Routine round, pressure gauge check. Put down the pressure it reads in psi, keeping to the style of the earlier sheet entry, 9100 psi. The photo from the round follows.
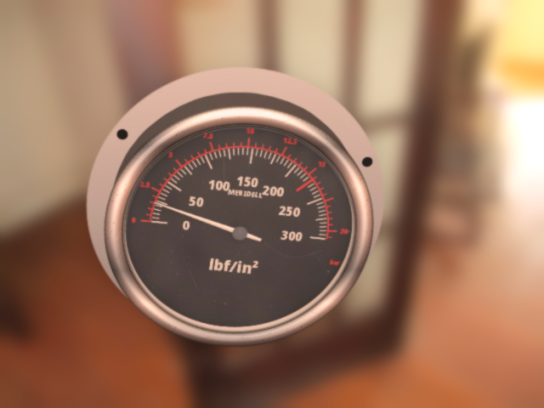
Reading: 25 psi
